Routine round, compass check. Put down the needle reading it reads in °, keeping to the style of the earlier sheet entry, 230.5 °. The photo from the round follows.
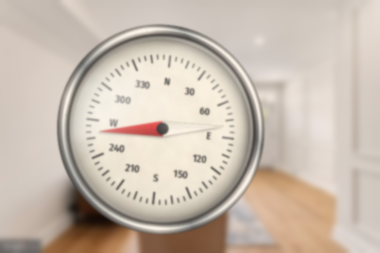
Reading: 260 °
